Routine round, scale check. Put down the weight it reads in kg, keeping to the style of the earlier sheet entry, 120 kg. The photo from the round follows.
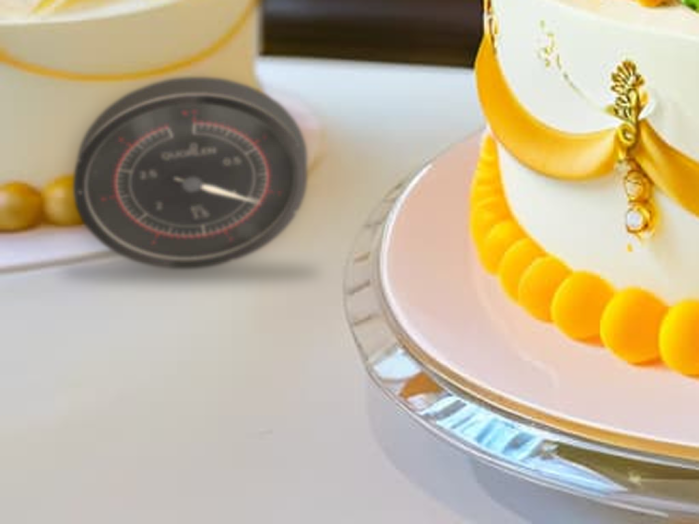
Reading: 1 kg
